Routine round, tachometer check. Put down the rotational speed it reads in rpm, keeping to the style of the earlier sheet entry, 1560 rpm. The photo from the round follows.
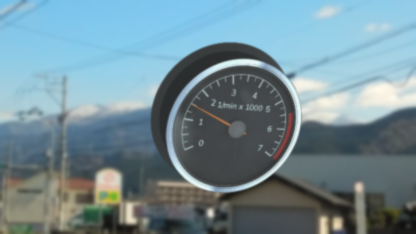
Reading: 1500 rpm
